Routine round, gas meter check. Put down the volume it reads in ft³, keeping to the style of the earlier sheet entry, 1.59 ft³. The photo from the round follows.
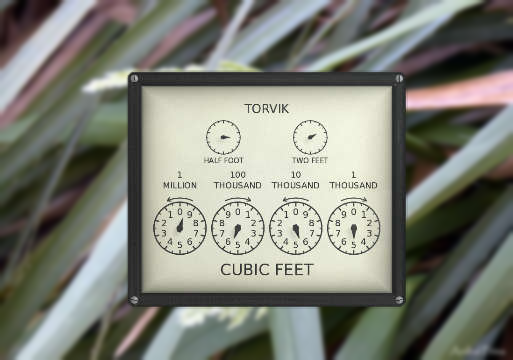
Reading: 955500 ft³
